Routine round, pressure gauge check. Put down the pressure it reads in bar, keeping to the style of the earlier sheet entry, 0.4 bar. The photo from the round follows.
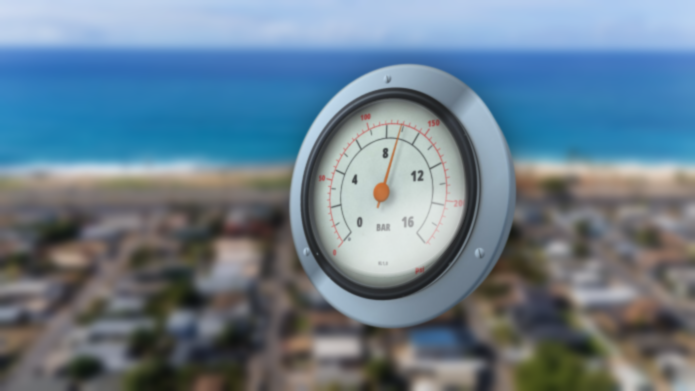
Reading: 9 bar
